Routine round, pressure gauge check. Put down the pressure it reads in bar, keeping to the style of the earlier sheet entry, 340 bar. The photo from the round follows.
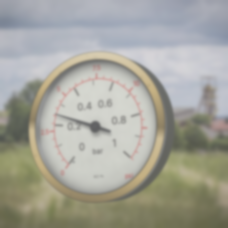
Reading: 0.25 bar
